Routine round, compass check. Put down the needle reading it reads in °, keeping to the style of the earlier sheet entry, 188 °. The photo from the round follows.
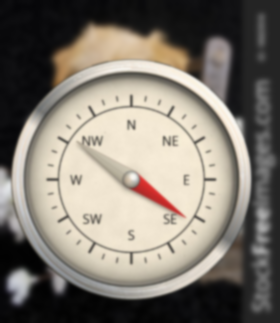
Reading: 125 °
